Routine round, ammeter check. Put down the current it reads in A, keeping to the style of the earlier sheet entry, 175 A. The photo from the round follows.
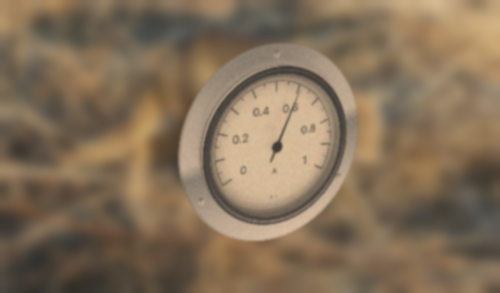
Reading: 0.6 A
